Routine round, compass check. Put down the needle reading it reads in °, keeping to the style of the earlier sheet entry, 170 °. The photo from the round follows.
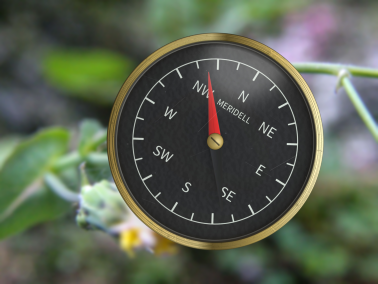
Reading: 322.5 °
